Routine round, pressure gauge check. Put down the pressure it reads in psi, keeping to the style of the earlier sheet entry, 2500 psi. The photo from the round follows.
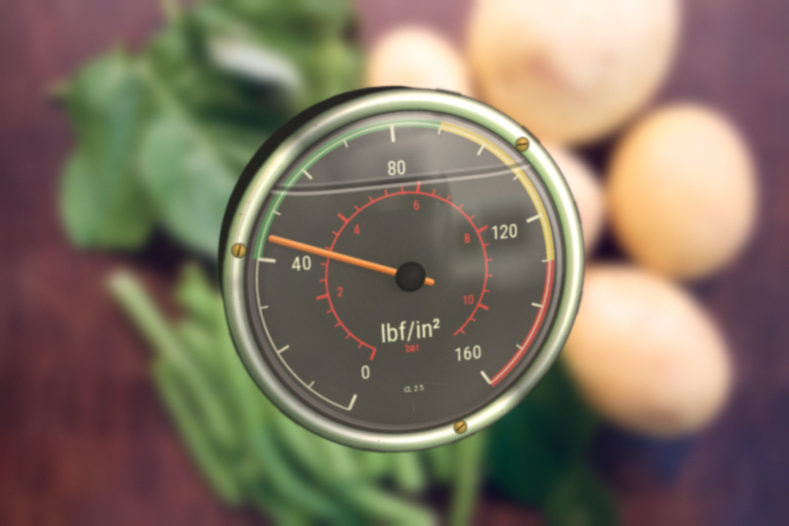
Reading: 45 psi
